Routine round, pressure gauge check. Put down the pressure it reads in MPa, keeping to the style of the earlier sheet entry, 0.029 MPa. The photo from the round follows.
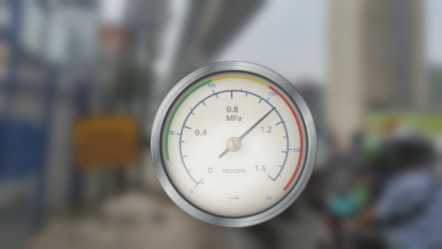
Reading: 1.1 MPa
